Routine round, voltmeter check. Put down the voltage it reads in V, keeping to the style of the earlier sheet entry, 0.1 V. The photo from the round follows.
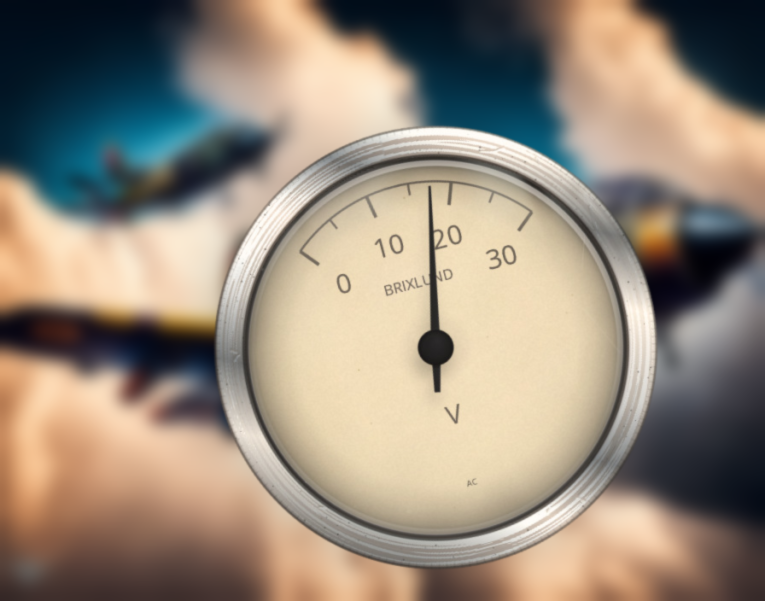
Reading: 17.5 V
